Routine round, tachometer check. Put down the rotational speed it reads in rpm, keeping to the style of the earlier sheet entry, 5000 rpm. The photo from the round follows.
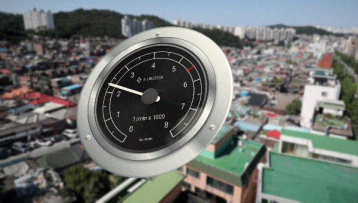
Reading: 2250 rpm
